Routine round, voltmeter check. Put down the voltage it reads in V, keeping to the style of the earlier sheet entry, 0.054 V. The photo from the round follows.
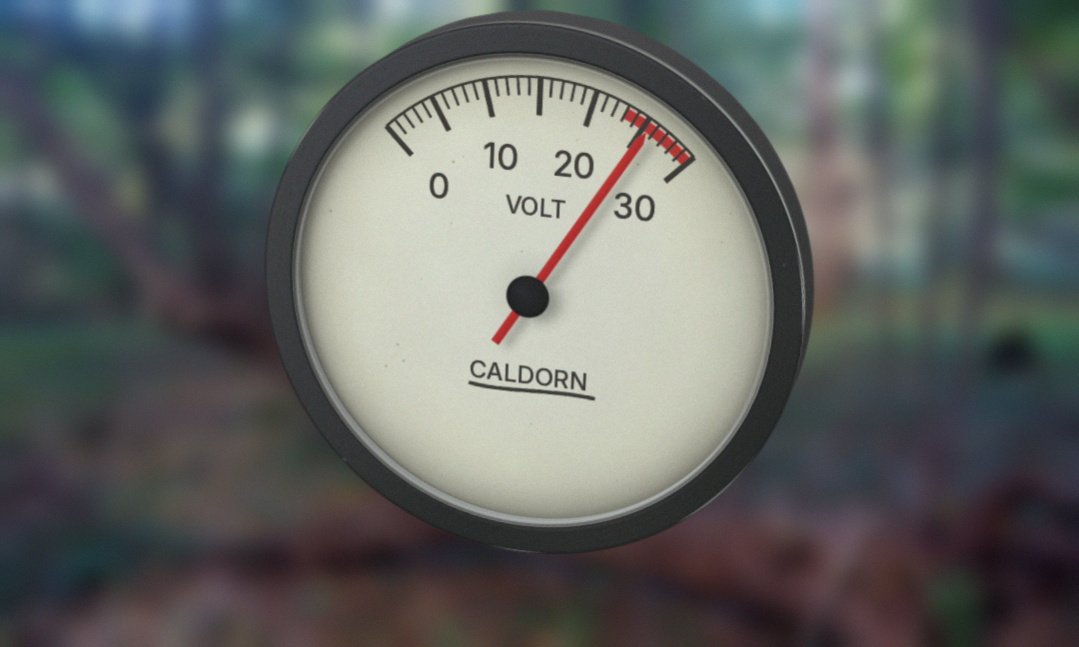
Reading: 25.5 V
